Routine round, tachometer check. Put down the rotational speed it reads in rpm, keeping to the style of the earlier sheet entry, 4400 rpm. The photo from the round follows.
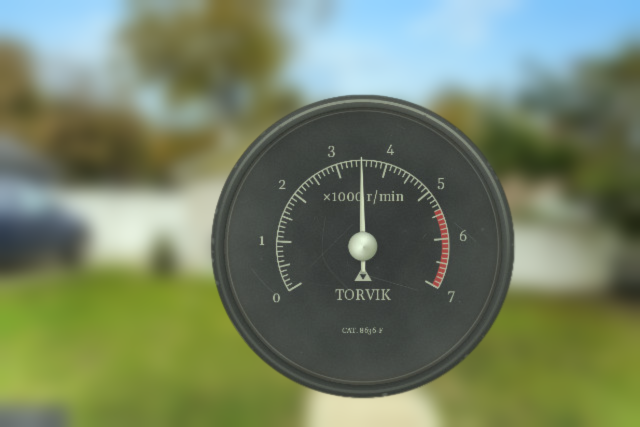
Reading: 3500 rpm
